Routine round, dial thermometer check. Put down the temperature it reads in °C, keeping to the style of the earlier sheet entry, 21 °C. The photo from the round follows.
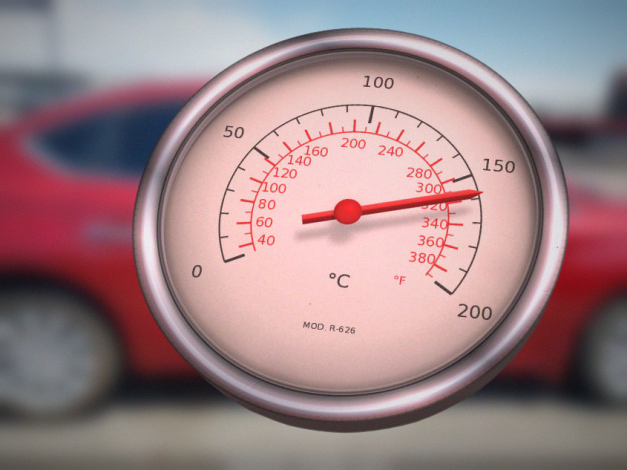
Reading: 160 °C
